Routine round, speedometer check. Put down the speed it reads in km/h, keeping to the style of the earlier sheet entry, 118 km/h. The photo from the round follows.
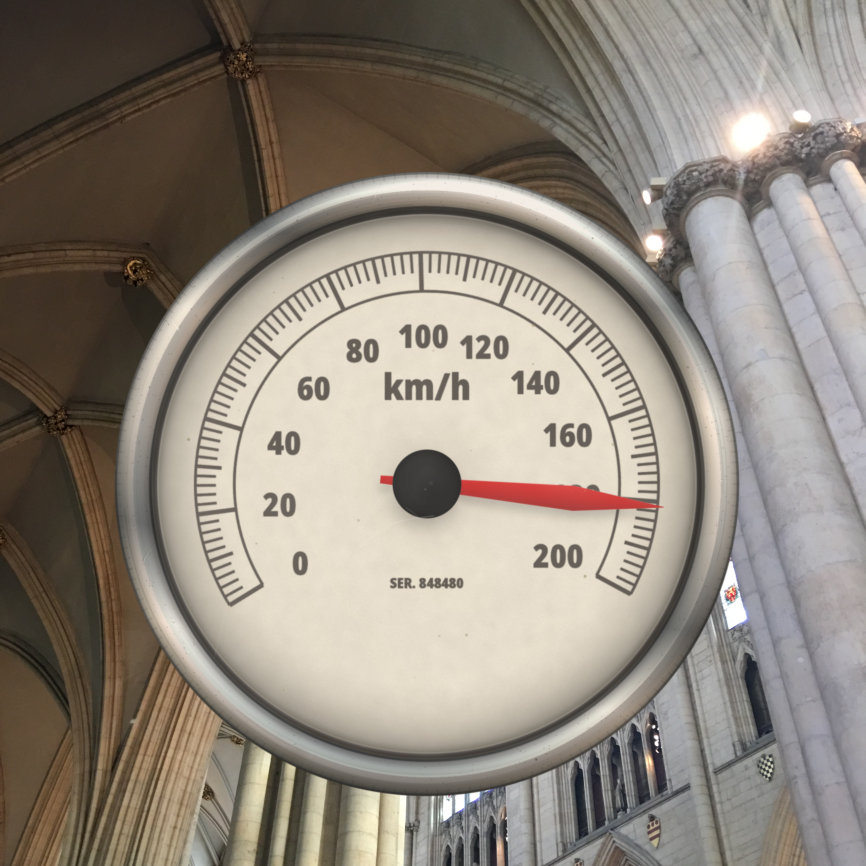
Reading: 181 km/h
